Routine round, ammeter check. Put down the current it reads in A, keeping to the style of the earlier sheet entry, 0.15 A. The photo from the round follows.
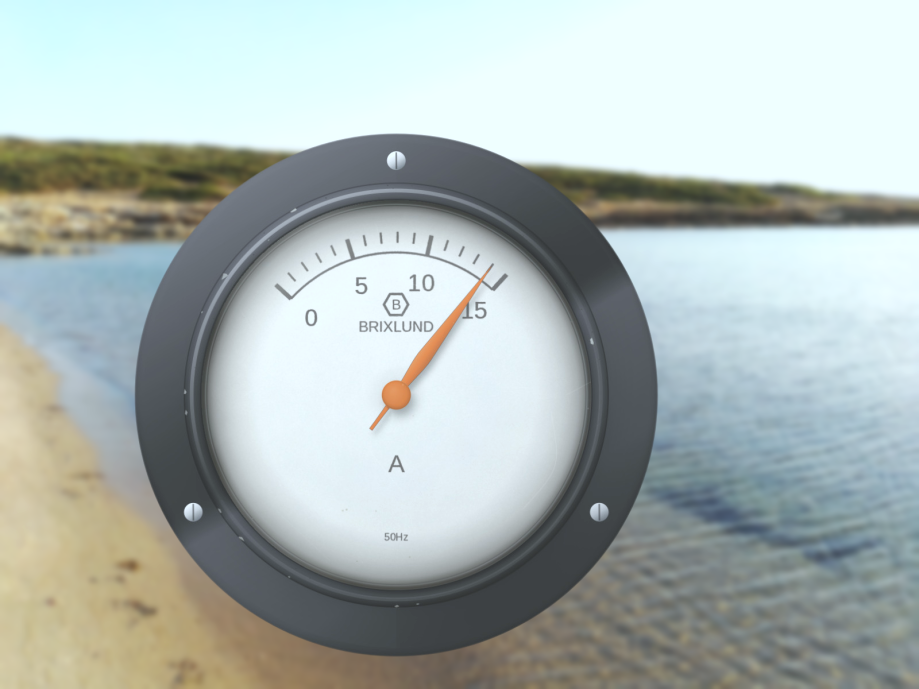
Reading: 14 A
